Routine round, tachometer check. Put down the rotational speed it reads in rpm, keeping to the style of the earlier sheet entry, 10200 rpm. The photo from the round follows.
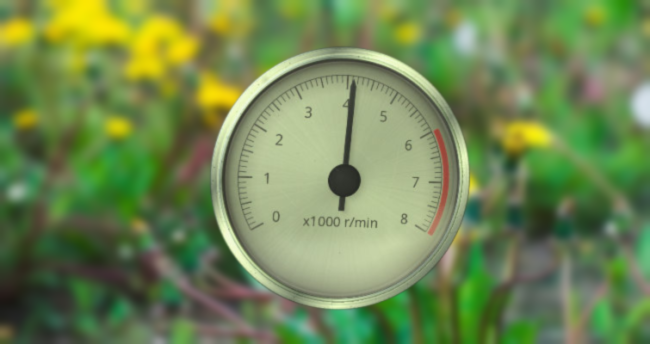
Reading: 4100 rpm
